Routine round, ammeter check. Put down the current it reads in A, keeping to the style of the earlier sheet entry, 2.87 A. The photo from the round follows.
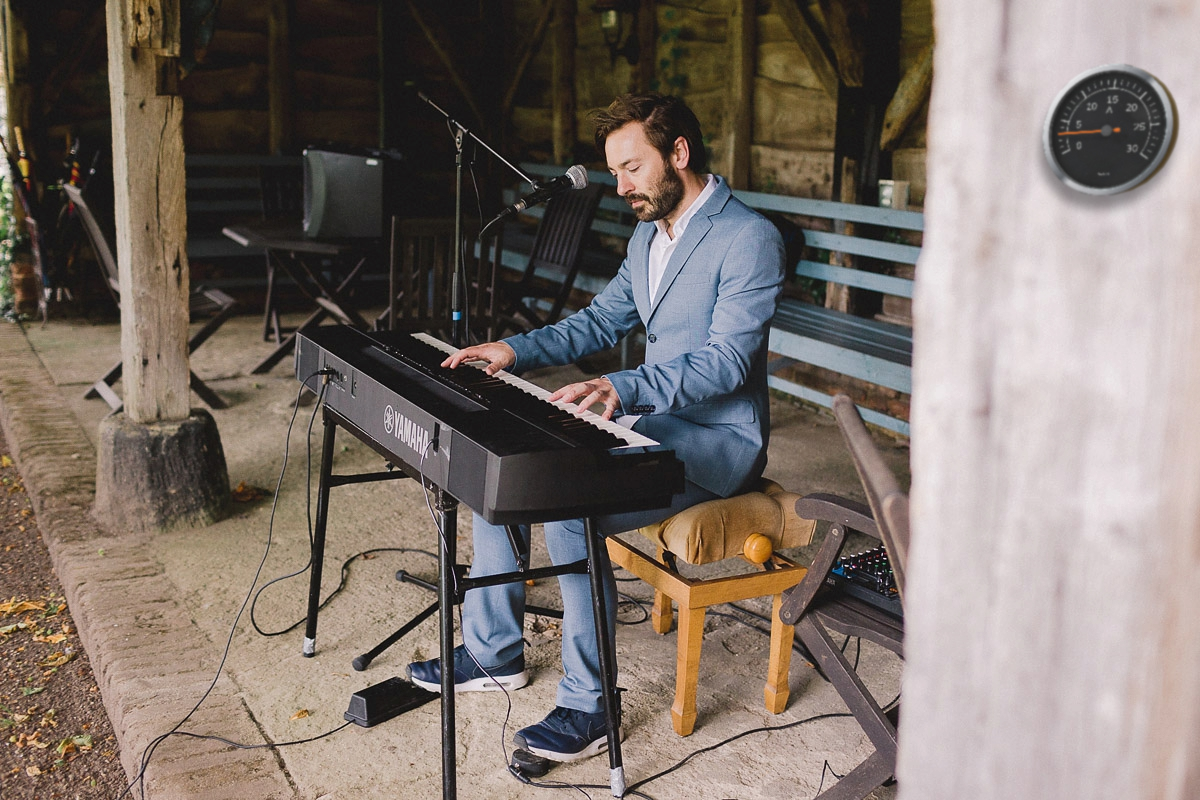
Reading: 3 A
